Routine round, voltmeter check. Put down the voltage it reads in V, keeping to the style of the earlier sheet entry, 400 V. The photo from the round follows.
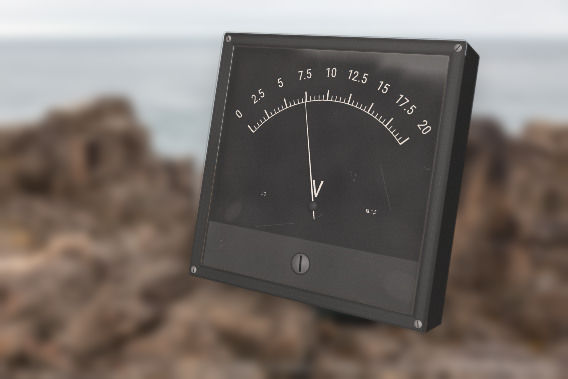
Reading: 7.5 V
